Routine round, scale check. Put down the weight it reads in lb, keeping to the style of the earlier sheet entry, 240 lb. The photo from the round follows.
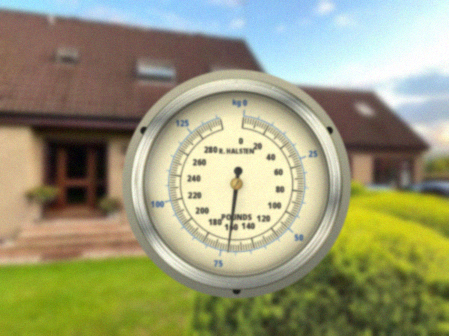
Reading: 160 lb
